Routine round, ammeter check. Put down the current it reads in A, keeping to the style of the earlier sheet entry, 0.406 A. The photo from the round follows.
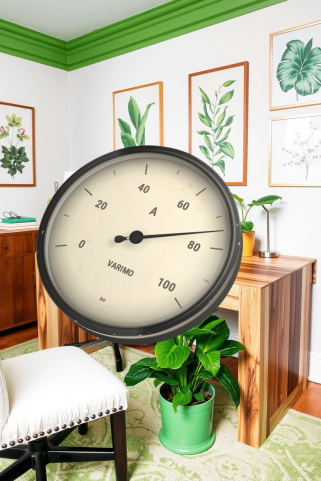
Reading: 75 A
